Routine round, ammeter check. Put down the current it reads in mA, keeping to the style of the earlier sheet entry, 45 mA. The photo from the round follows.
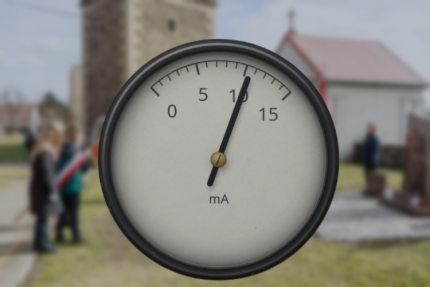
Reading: 10.5 mA
